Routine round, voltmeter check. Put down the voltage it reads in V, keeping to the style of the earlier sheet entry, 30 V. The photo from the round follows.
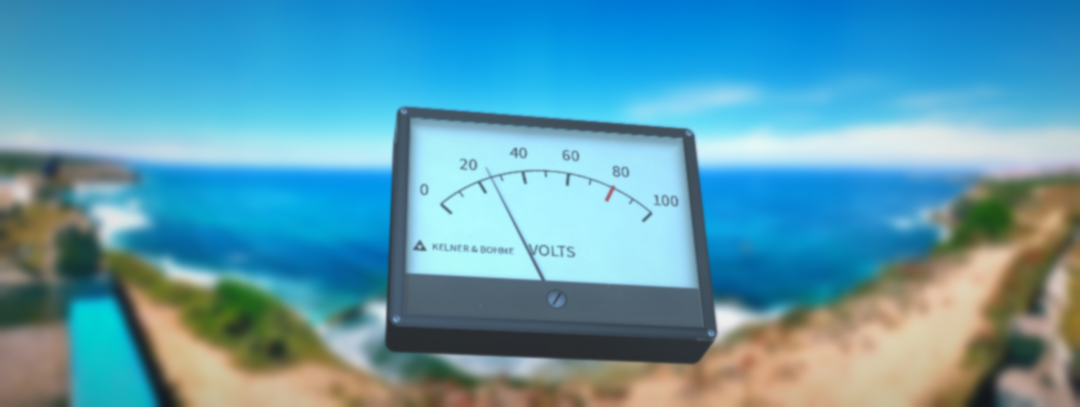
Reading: 25 V
